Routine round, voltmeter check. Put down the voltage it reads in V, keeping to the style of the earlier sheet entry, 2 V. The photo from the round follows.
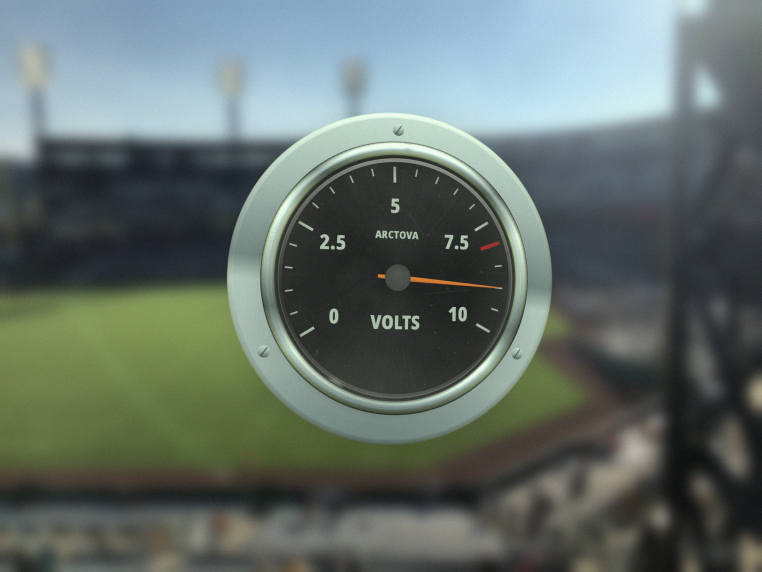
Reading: 9 V
